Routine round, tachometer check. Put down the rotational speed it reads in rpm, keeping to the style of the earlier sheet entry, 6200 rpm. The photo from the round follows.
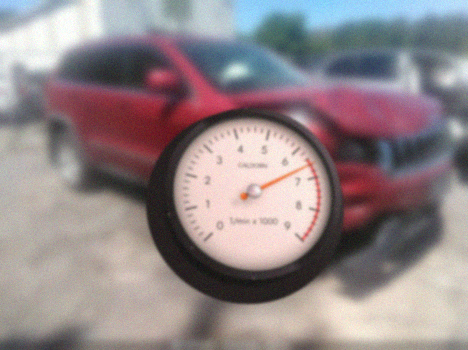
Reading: 6600 rpm
